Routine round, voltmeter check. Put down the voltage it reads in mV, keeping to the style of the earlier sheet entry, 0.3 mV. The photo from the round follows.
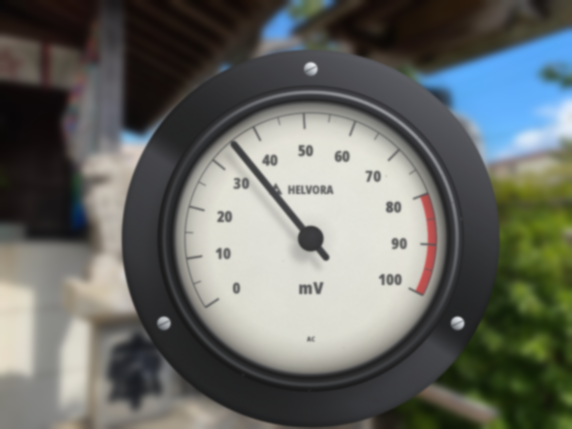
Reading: 35 mV
